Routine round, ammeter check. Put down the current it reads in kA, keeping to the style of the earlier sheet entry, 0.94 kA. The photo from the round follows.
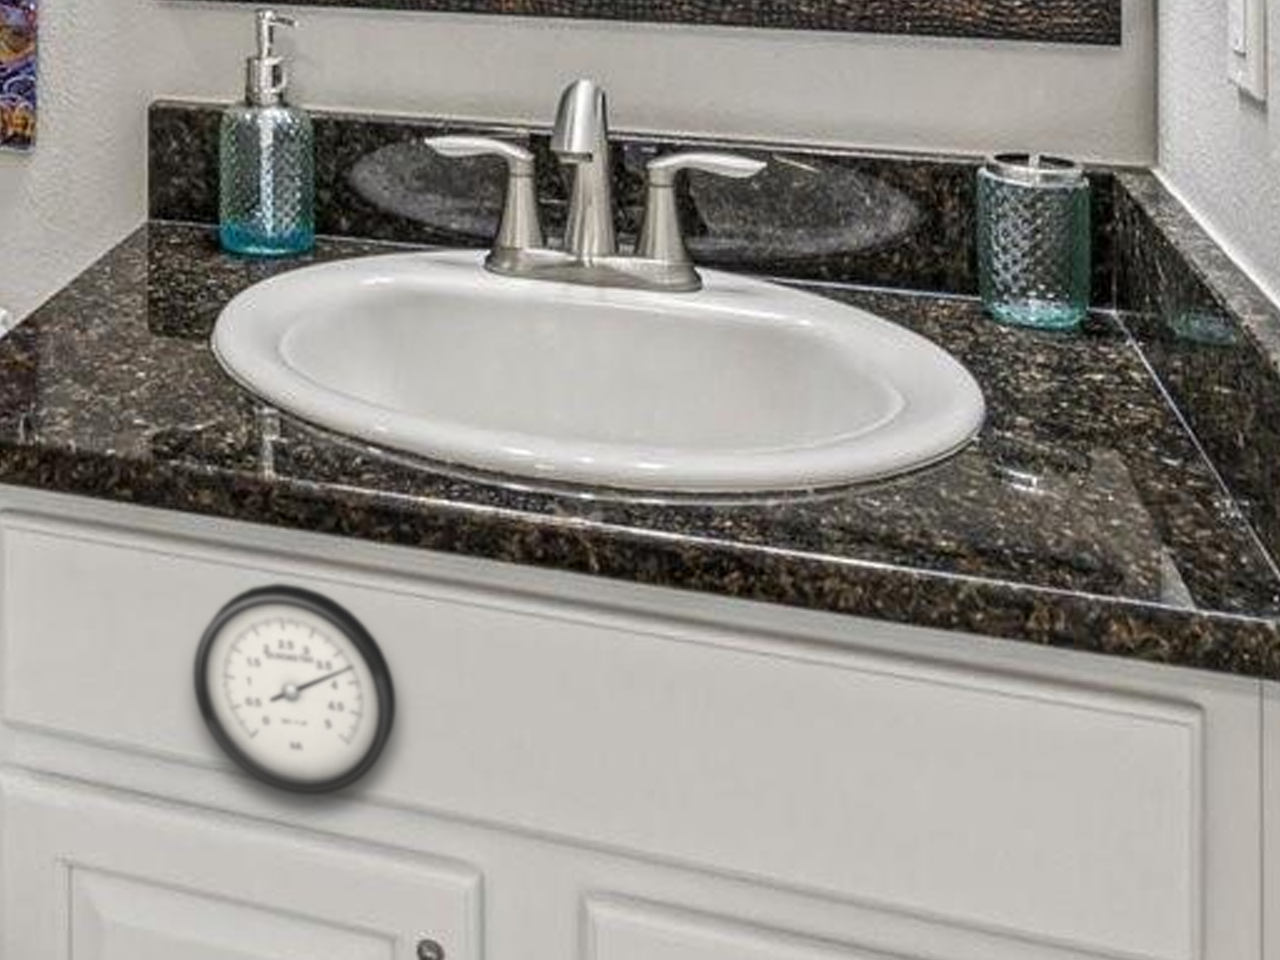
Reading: 3.75 kA
